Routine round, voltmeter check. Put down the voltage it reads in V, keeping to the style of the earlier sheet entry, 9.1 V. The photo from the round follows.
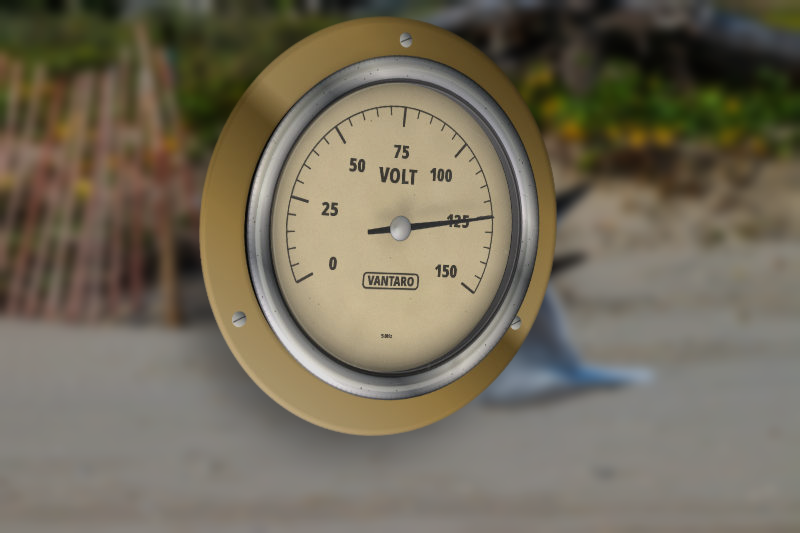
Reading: 125 V
